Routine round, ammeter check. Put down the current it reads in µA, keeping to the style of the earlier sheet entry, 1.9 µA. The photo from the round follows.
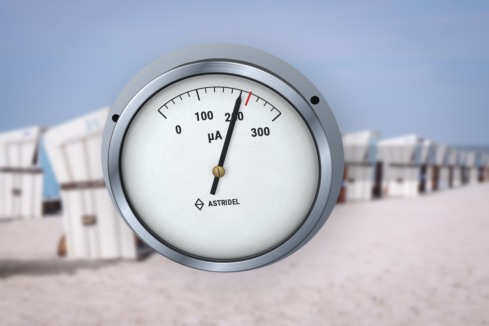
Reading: 200 µA
